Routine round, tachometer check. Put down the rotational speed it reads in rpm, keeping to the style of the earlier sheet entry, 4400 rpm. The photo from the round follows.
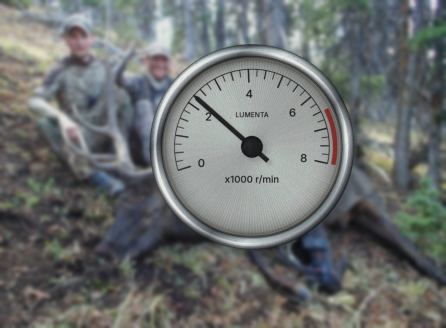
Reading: 2250 rpm
